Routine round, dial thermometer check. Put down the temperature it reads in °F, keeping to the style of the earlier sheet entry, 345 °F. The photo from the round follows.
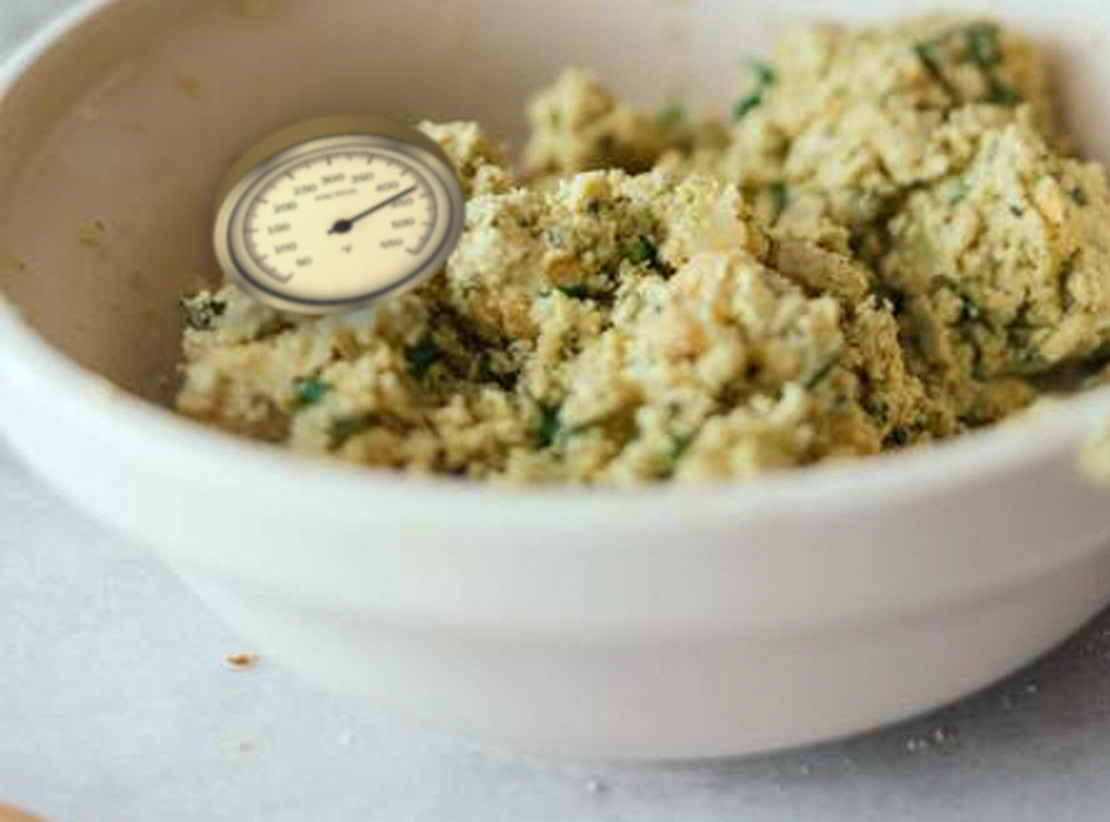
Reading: 425 °F
